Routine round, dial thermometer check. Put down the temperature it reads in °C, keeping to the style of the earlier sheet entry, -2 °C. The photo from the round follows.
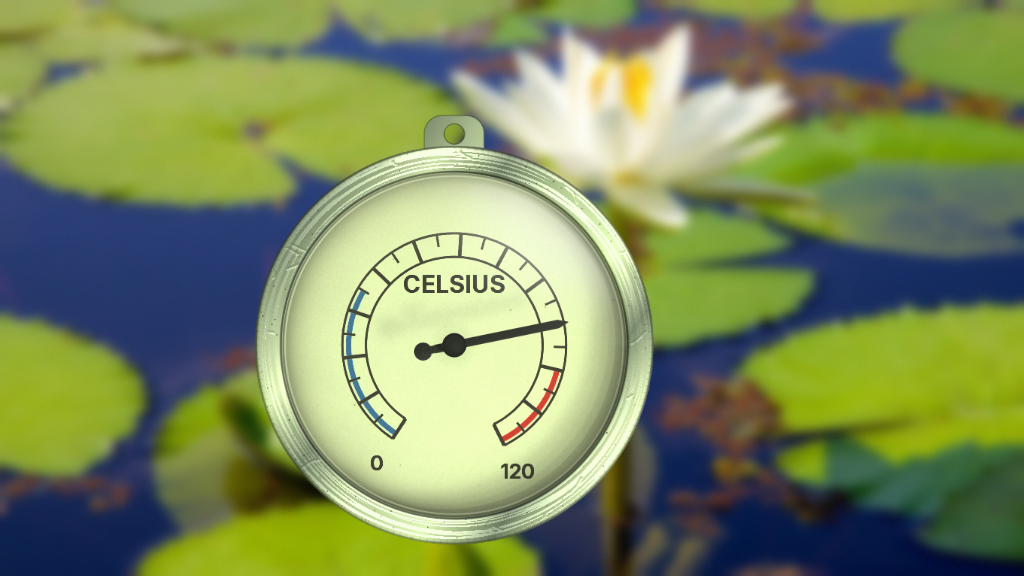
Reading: 90 °C
